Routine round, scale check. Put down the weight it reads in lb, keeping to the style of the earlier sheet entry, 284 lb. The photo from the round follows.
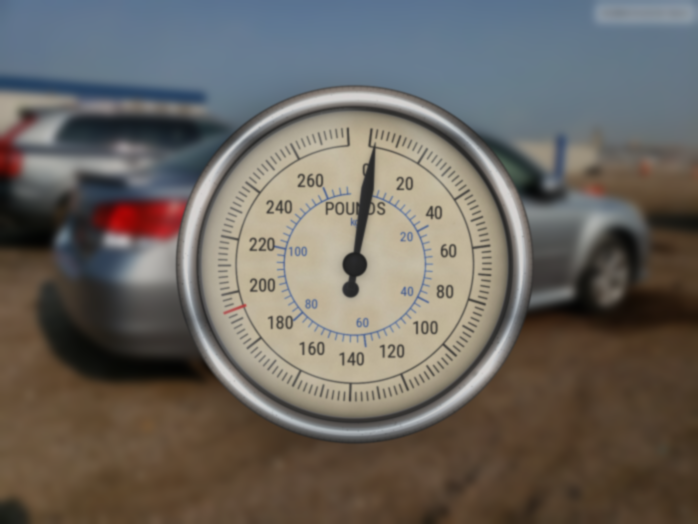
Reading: 2 lb
